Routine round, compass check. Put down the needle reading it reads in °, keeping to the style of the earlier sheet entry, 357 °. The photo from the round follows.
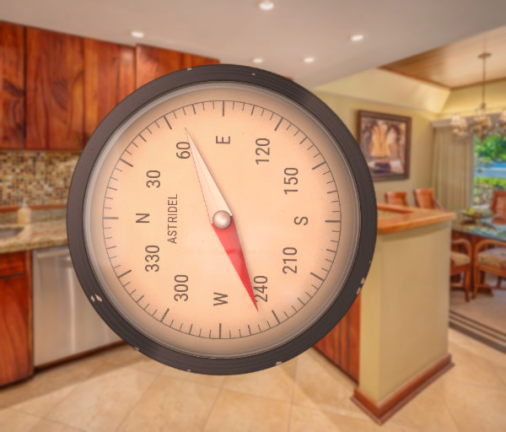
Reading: 247.5 °
